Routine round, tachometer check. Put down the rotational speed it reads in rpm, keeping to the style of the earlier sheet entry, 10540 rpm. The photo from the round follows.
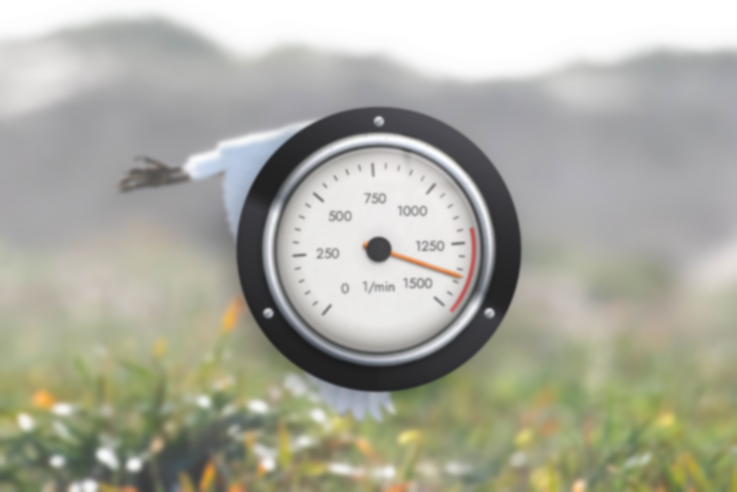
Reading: 1375 rpm
